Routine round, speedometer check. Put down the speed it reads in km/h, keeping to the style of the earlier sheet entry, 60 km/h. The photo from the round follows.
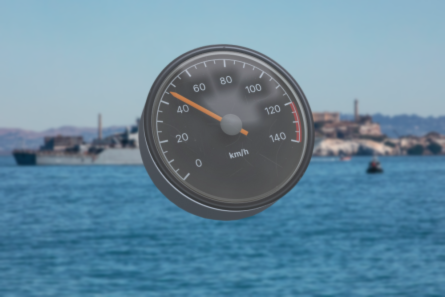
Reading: 45 km/h
